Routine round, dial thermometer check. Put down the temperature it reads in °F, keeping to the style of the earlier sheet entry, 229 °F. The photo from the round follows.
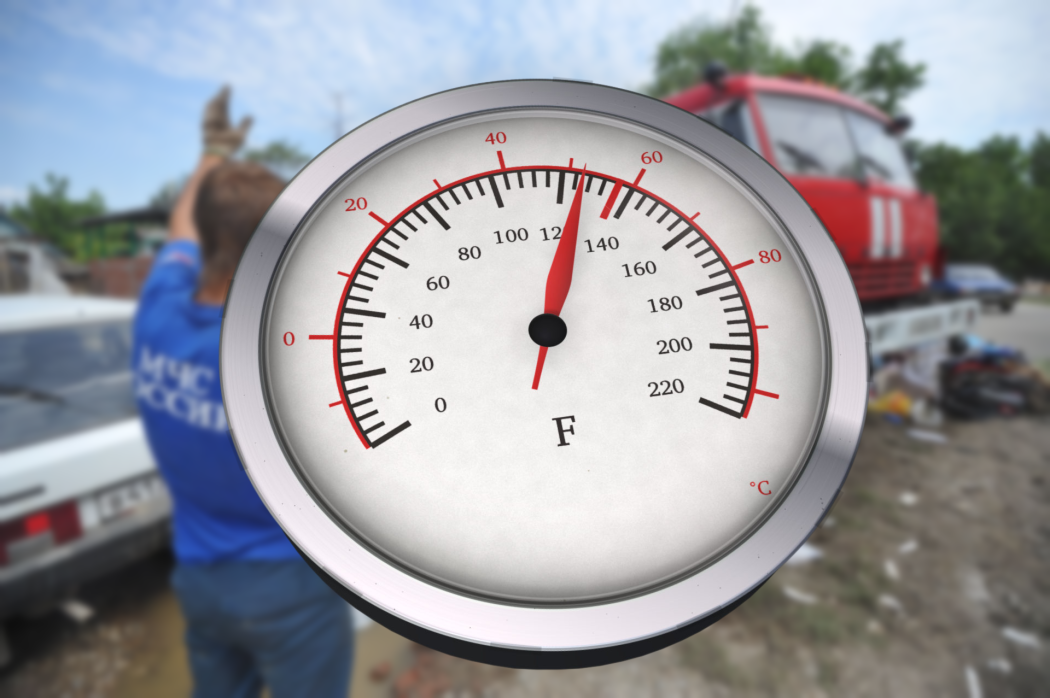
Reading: 126 °F
